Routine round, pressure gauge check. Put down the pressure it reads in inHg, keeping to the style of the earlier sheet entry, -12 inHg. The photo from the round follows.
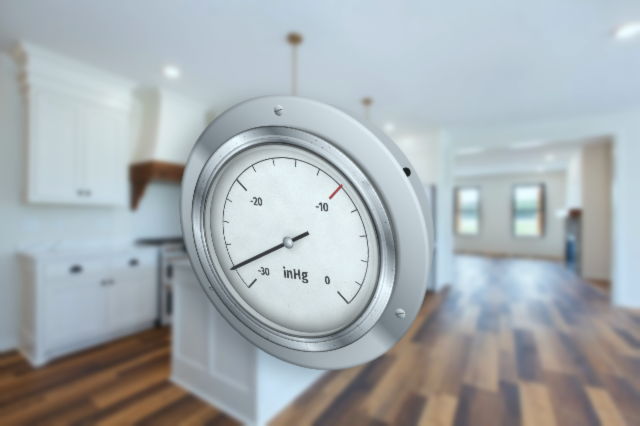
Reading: -28 inHg
